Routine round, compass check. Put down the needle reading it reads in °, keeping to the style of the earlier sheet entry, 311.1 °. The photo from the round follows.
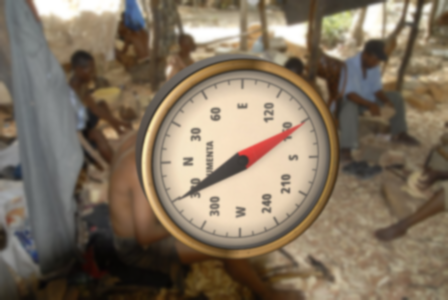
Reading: 150 °
